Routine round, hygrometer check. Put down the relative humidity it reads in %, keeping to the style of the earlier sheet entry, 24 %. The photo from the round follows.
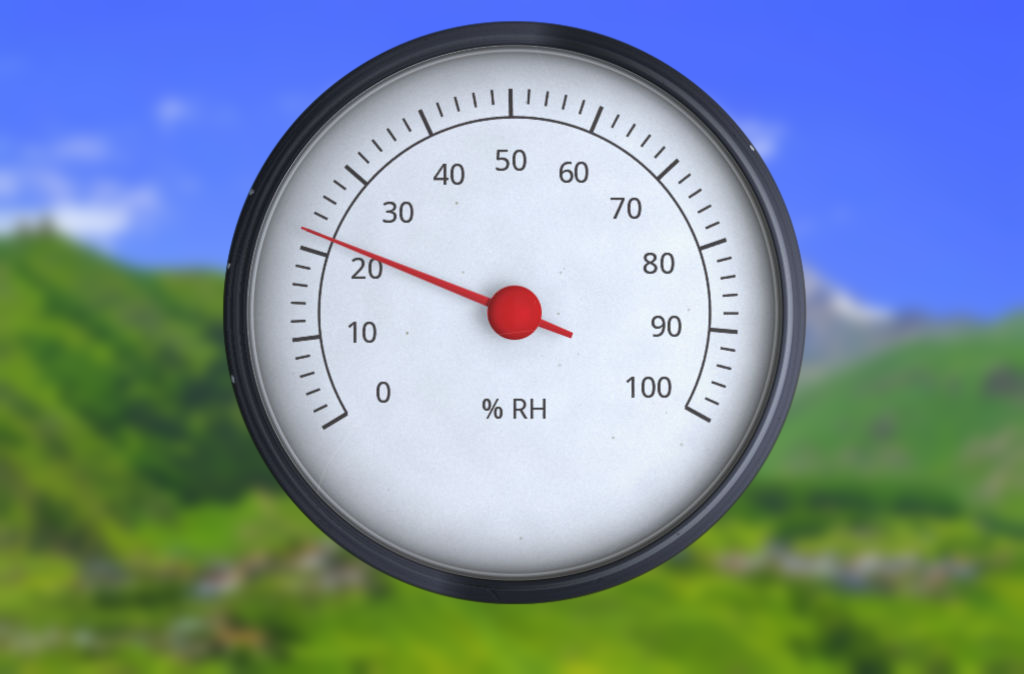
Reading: 22 %
